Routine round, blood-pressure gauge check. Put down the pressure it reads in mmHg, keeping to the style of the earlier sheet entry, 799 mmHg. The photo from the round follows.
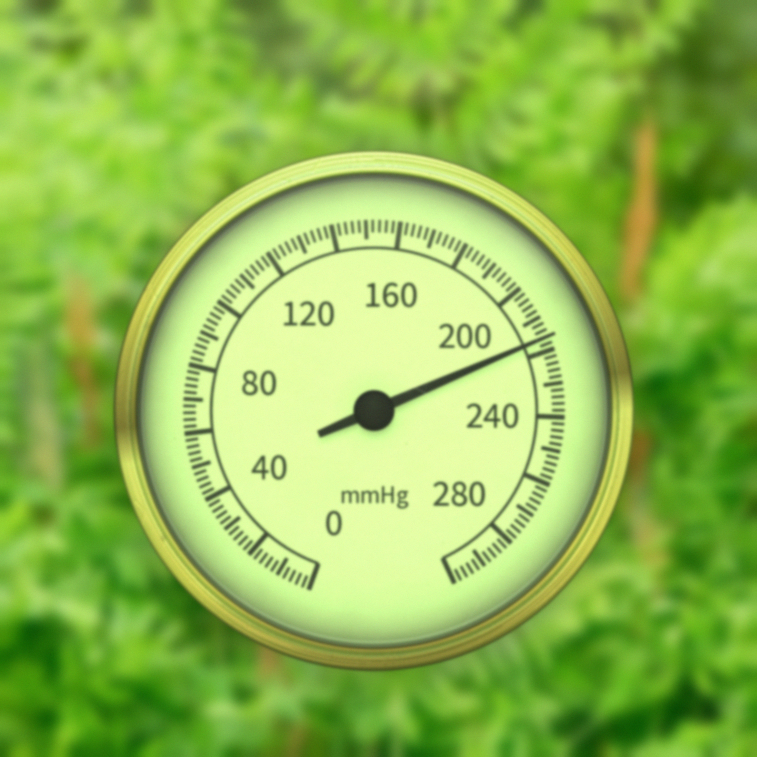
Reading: 216 mmHg
